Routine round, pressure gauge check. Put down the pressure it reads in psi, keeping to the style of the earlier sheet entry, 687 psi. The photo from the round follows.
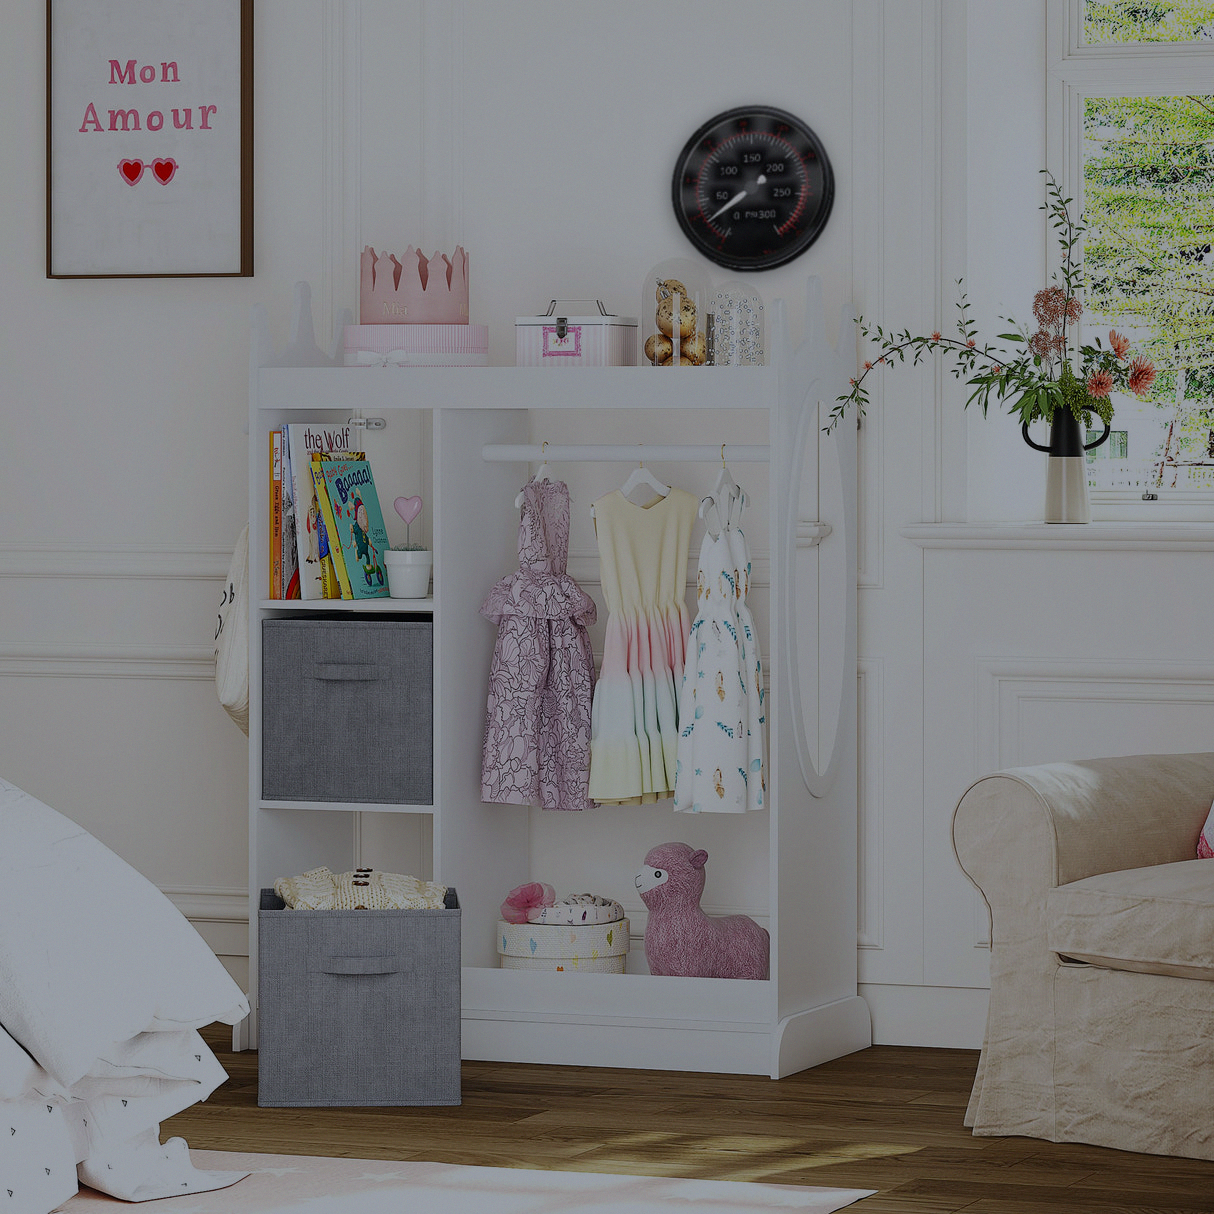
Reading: 25 psi
